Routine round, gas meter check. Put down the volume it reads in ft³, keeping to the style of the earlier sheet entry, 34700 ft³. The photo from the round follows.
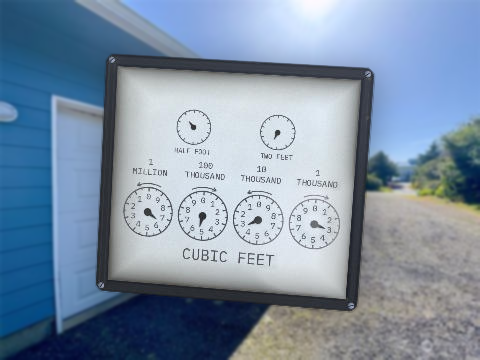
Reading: 653300 ft³
